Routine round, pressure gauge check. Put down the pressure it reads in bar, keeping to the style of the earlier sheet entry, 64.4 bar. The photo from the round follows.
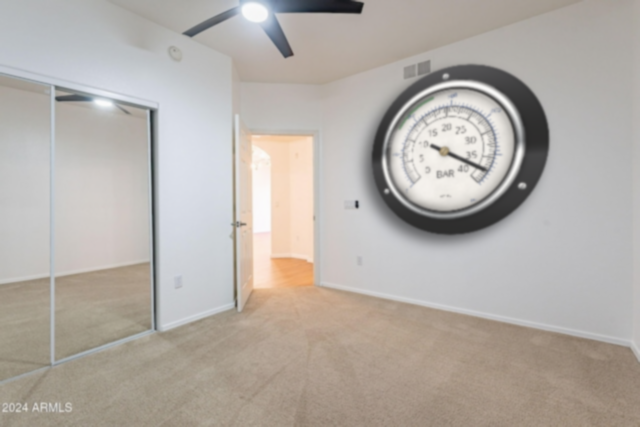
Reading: 37.5 bar
